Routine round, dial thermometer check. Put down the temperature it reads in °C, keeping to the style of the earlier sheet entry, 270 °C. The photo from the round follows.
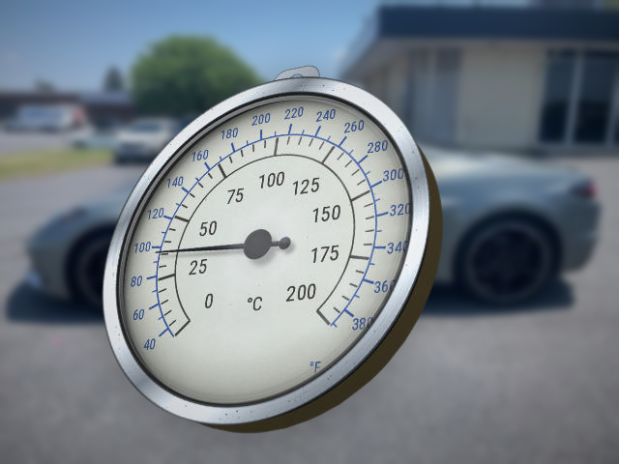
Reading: 35 °C
